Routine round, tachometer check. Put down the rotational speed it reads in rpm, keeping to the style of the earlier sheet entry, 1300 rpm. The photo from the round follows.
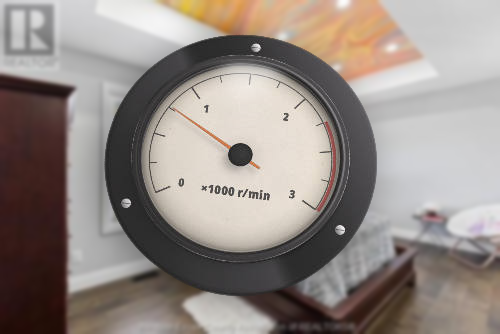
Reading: 750 rpm
